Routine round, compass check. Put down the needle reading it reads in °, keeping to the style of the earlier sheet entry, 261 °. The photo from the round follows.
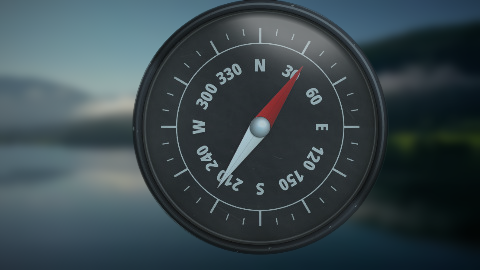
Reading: 35 °
